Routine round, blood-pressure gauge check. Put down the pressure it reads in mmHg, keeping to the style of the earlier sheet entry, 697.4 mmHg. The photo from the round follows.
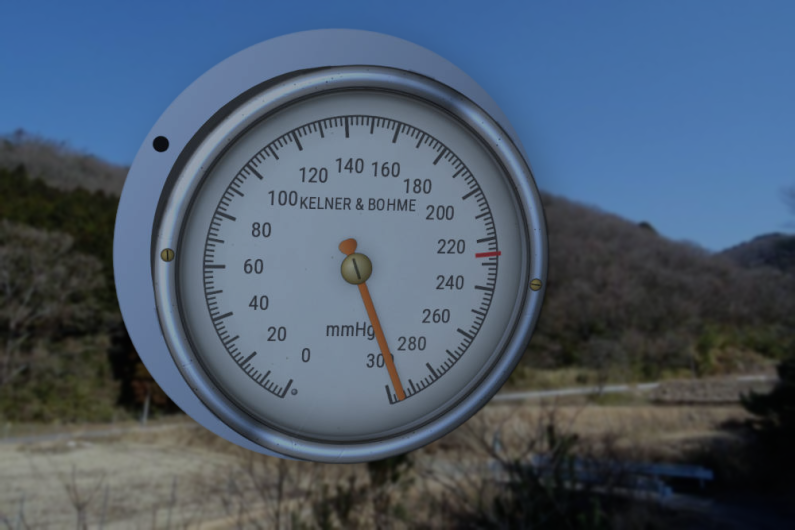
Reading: 296 mmHg
